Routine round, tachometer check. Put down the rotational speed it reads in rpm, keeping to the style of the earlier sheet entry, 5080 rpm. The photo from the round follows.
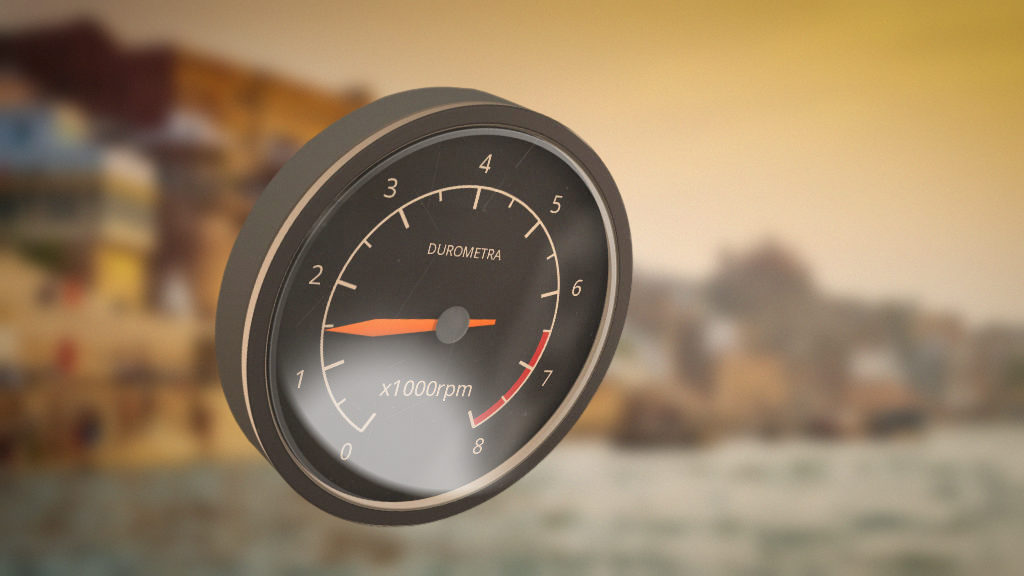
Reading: 1500 rpm
